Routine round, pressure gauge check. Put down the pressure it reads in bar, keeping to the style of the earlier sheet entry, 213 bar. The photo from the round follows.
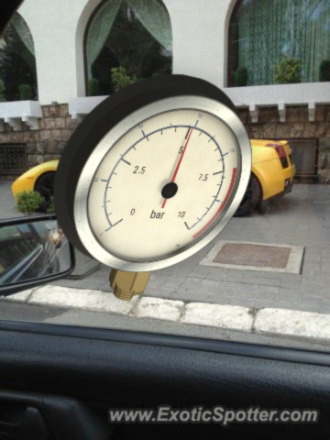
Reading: 5 bar
